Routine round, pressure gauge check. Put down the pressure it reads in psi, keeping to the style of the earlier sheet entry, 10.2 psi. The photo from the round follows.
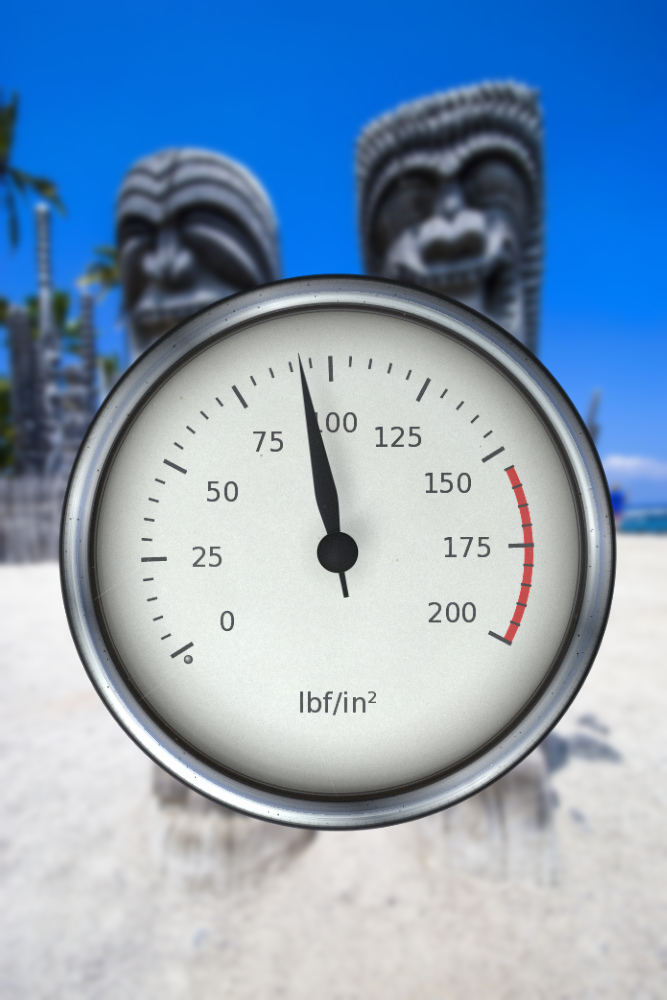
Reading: 92.5 psi
